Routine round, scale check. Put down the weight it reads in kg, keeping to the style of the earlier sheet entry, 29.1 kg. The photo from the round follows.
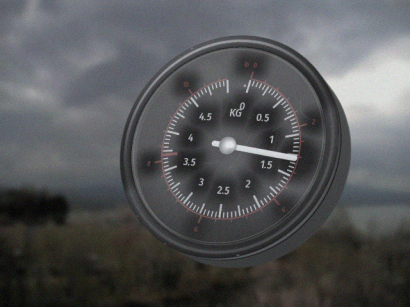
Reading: 1.3 kg
